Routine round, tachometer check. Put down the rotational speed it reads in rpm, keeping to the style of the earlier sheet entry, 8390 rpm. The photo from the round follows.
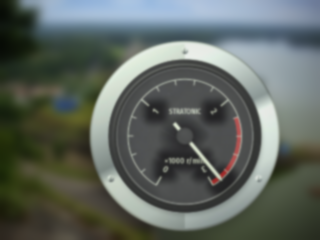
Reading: 2900 rpm
